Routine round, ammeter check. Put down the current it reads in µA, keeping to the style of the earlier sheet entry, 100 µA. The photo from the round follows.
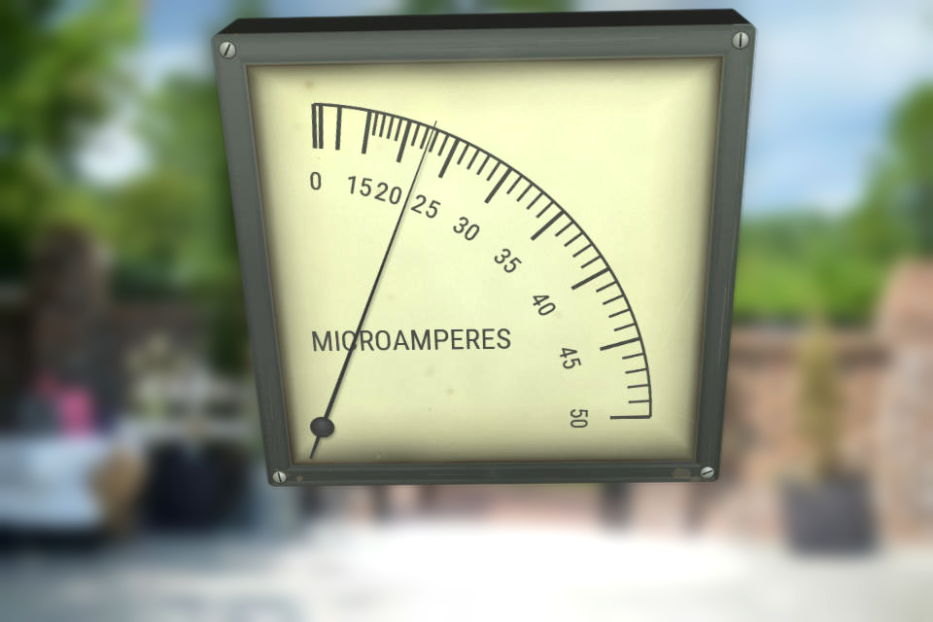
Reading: 22.5 µA
